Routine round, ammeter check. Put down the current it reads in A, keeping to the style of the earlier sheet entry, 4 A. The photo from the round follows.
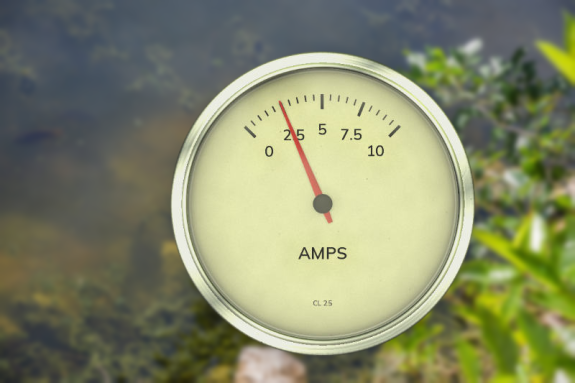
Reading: 2.5 A
